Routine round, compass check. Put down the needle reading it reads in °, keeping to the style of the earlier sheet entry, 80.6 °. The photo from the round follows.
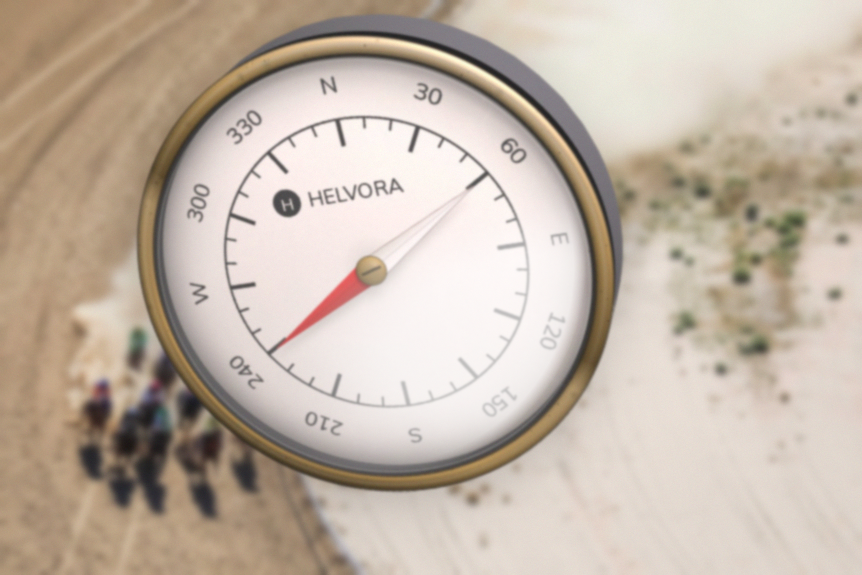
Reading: 240 °
